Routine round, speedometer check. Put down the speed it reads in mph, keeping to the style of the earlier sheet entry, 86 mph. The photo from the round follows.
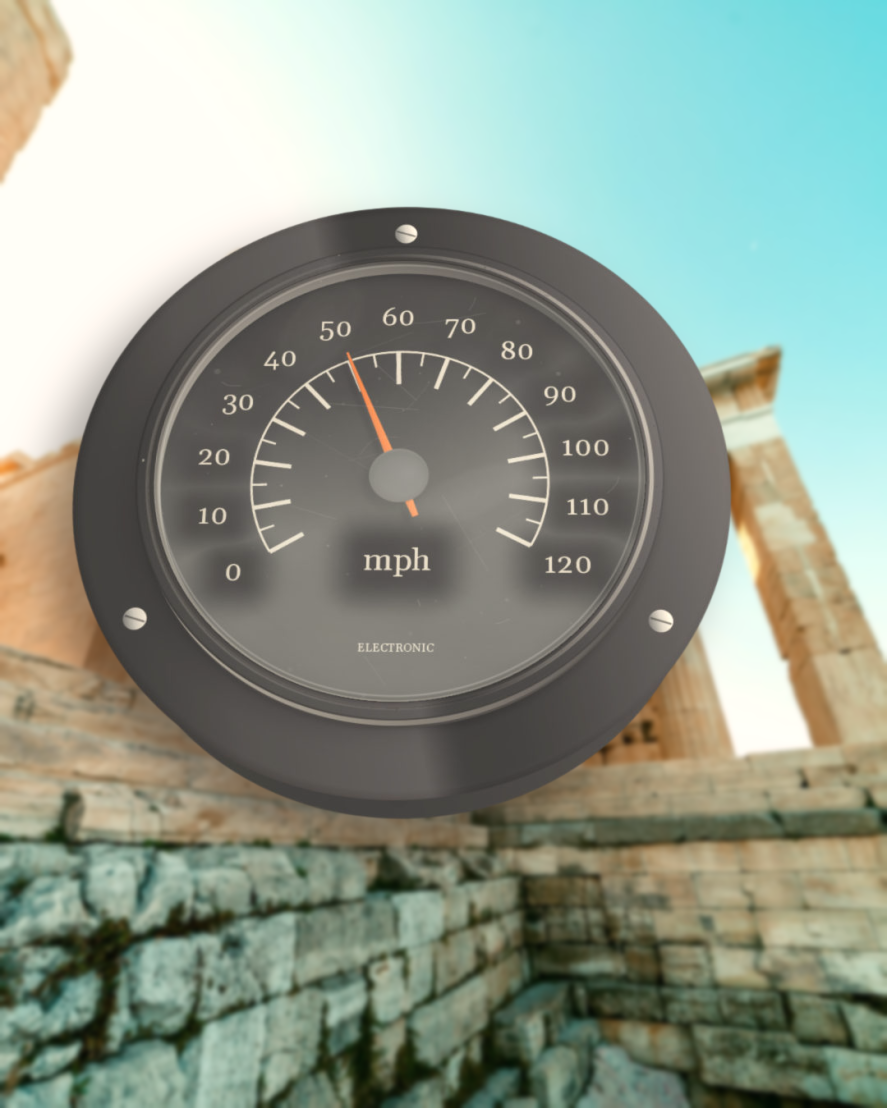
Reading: 50 mph
